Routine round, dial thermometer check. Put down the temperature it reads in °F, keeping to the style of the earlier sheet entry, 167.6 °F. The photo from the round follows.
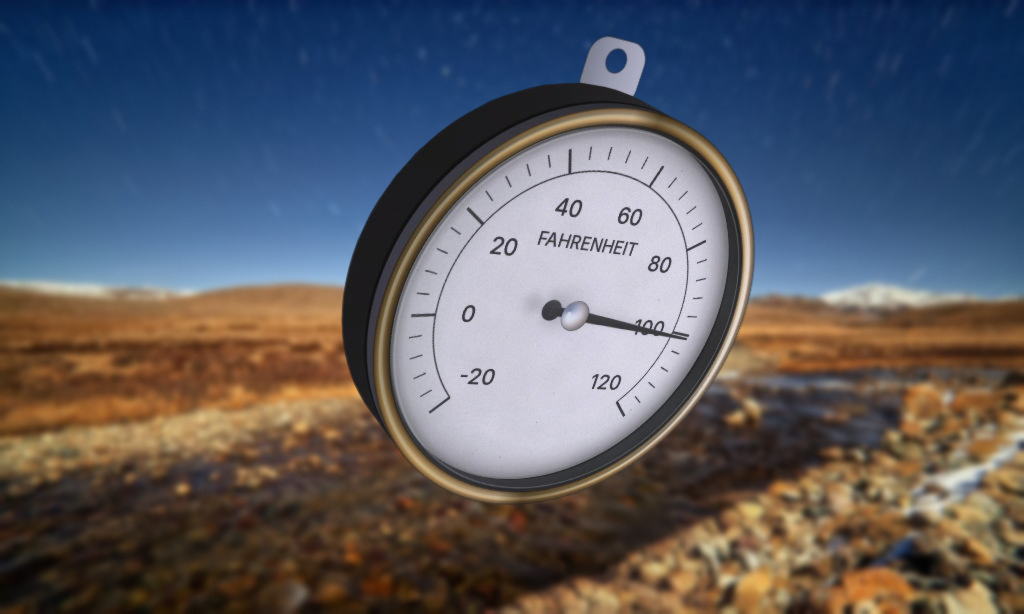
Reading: 100 °F
